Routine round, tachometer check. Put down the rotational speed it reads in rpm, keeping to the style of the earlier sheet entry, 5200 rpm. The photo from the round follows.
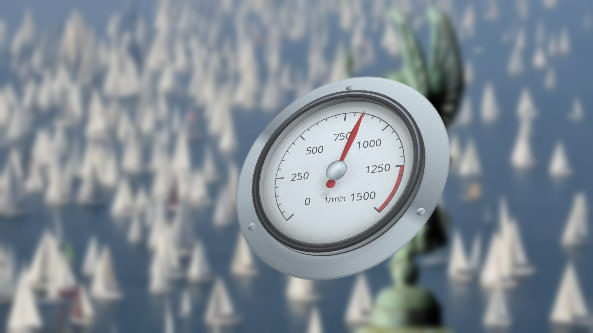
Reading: 850 rpm
